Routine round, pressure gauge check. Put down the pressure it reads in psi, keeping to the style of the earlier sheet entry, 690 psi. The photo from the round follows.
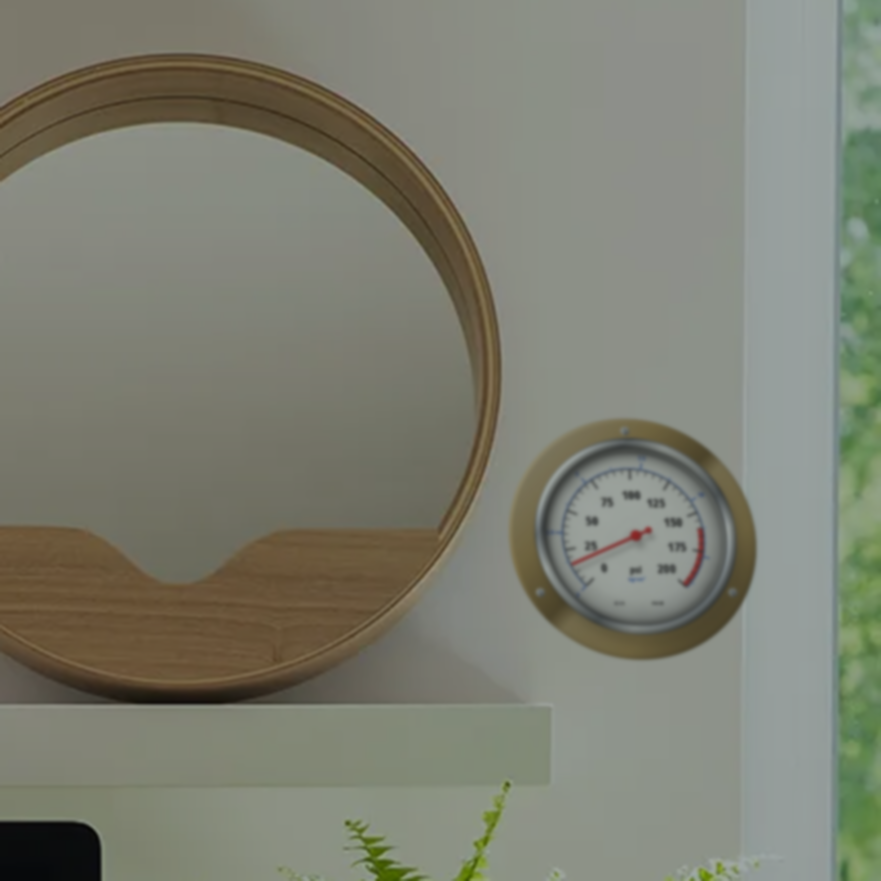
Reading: 15 psi
